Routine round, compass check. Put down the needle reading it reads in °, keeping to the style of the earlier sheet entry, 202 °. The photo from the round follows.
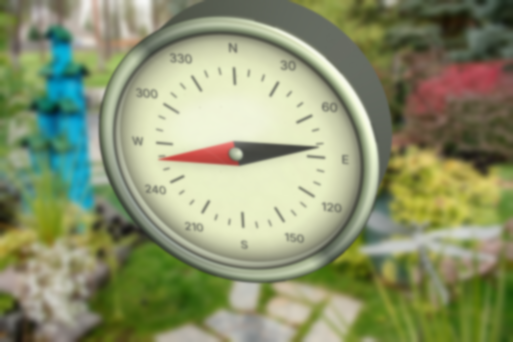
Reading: 260 °
